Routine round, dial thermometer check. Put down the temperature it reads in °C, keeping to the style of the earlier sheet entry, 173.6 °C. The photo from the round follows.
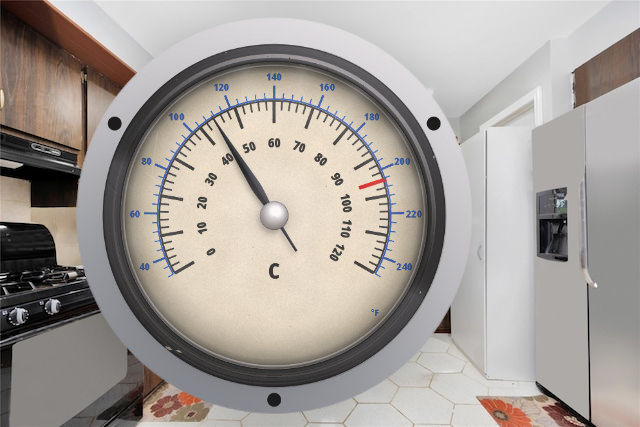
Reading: 44 °C
